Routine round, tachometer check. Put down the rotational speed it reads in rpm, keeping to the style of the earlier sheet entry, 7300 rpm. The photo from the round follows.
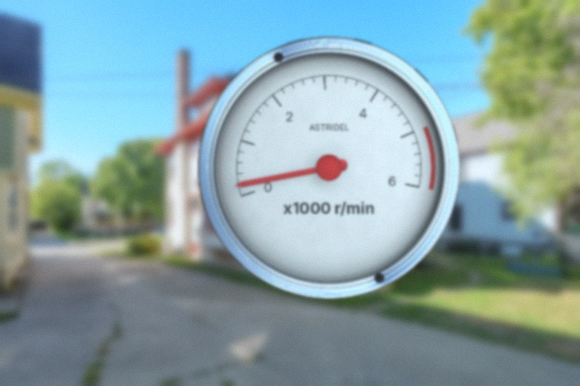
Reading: 200 rpm
